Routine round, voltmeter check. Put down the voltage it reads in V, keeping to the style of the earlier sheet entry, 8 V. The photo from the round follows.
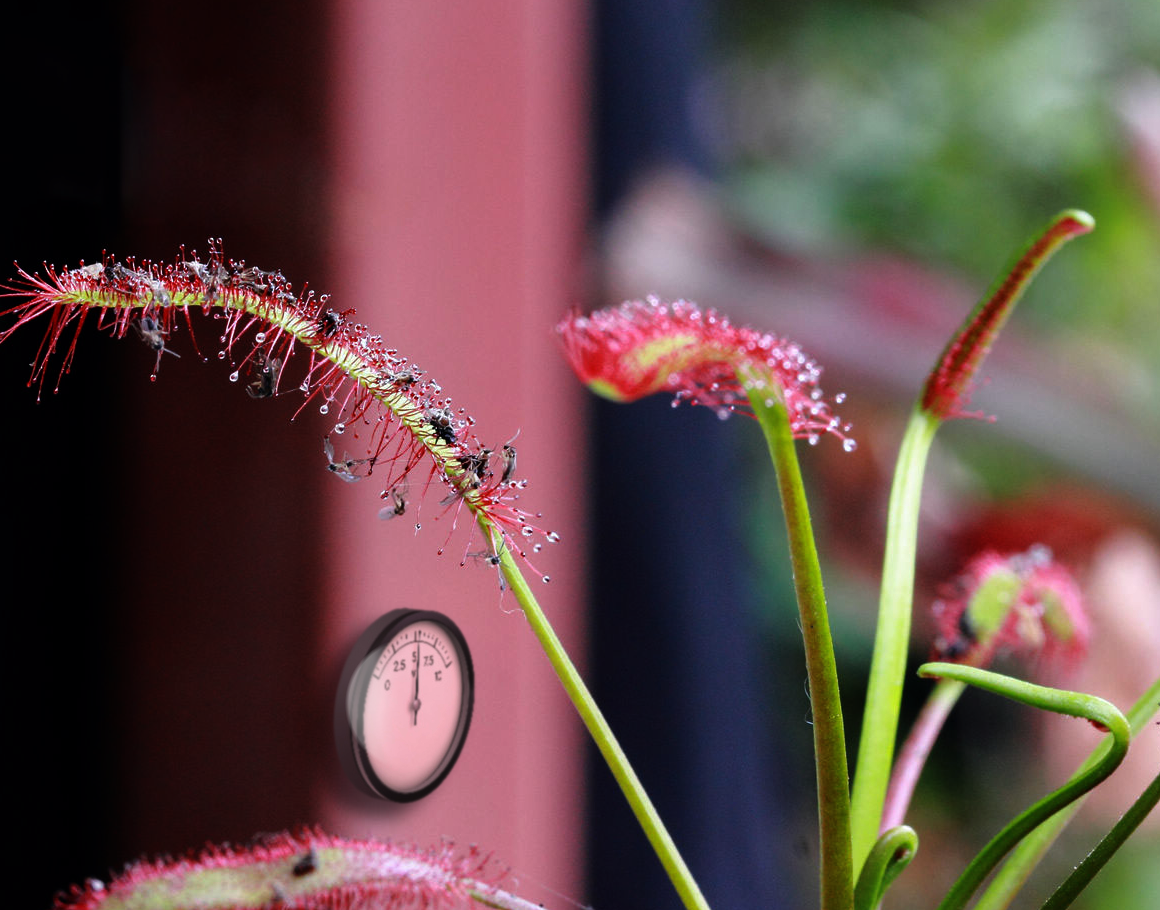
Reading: 5 V
